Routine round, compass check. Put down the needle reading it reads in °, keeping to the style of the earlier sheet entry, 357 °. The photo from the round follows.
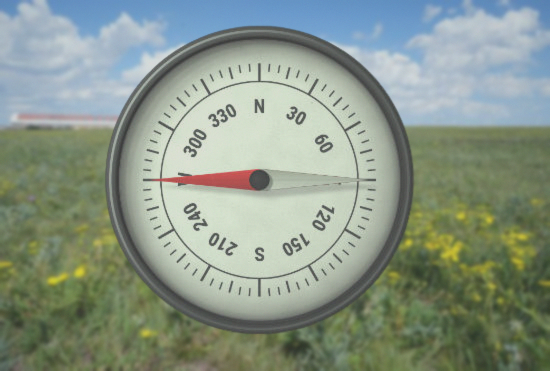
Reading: 270 °
